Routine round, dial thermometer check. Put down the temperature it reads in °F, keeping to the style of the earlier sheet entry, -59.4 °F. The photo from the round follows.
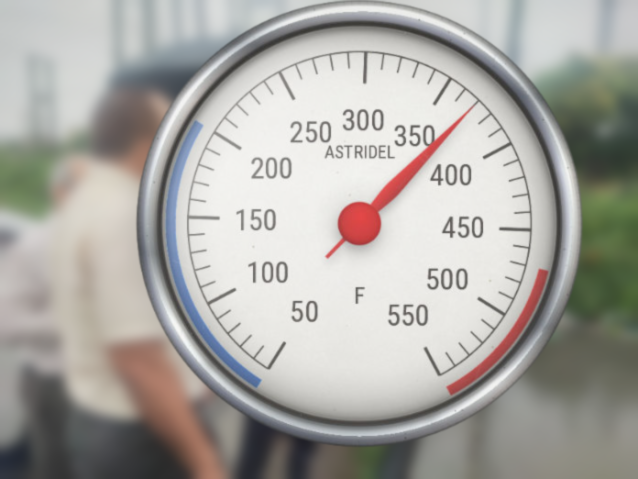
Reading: 370 °F
